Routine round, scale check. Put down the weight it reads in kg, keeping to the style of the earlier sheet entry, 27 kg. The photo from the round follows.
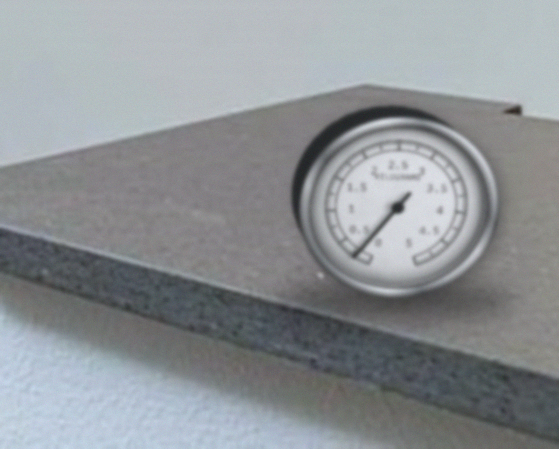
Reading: 0.25 kg
